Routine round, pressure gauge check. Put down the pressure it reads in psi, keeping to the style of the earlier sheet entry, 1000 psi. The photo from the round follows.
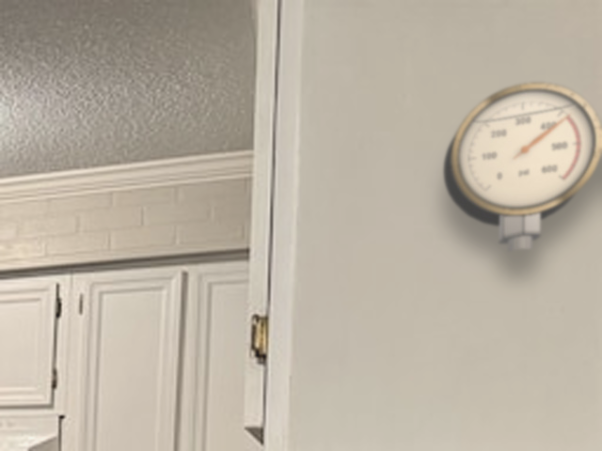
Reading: 420 psi
